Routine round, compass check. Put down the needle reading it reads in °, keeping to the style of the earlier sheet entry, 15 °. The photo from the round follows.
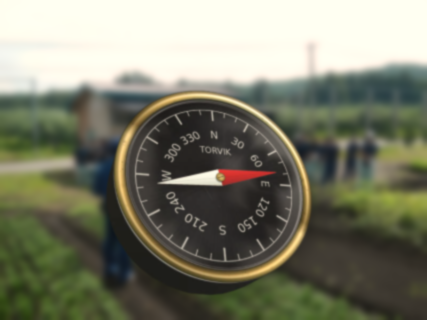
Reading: 80 °
